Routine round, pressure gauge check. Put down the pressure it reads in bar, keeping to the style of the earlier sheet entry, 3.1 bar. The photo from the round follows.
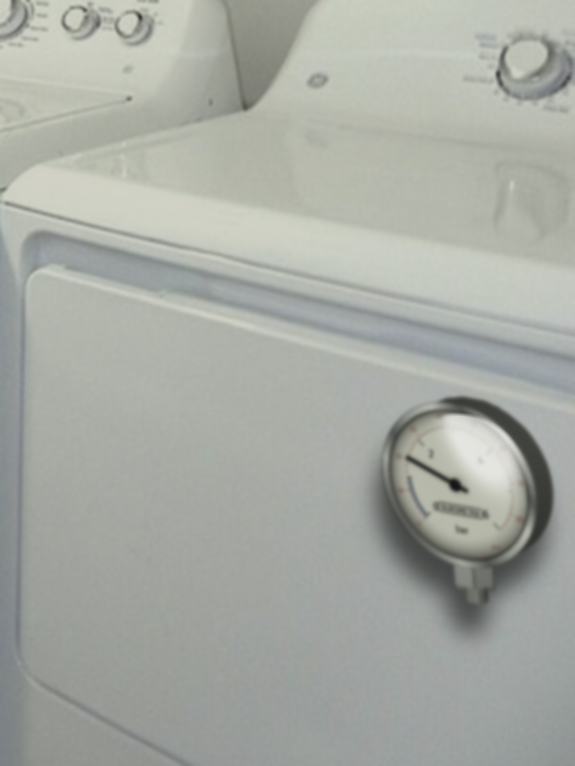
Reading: 1.5 bar
